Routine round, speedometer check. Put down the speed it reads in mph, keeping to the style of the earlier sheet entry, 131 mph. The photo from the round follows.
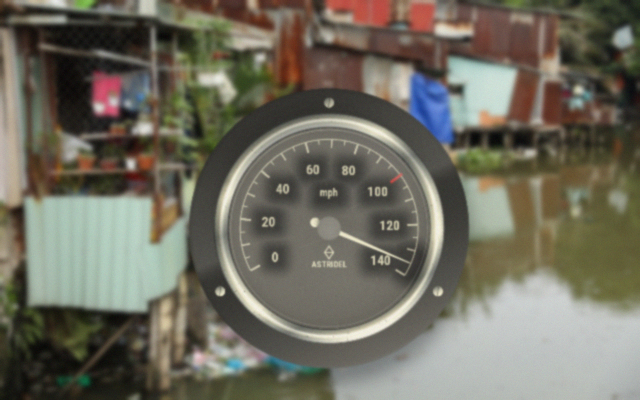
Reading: 135 mph
